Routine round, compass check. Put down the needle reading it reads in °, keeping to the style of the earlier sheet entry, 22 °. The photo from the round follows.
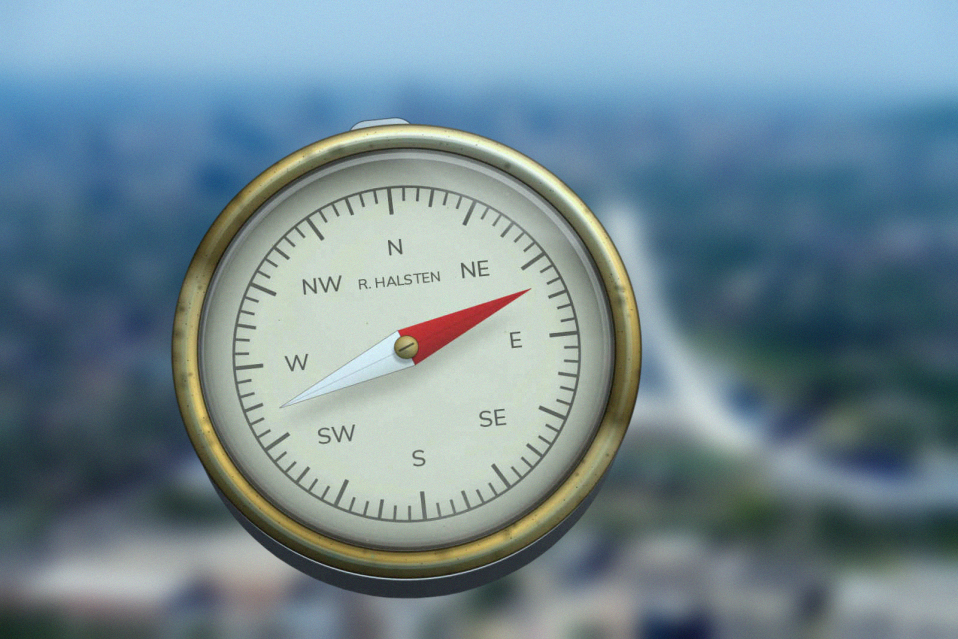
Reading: 70 °
